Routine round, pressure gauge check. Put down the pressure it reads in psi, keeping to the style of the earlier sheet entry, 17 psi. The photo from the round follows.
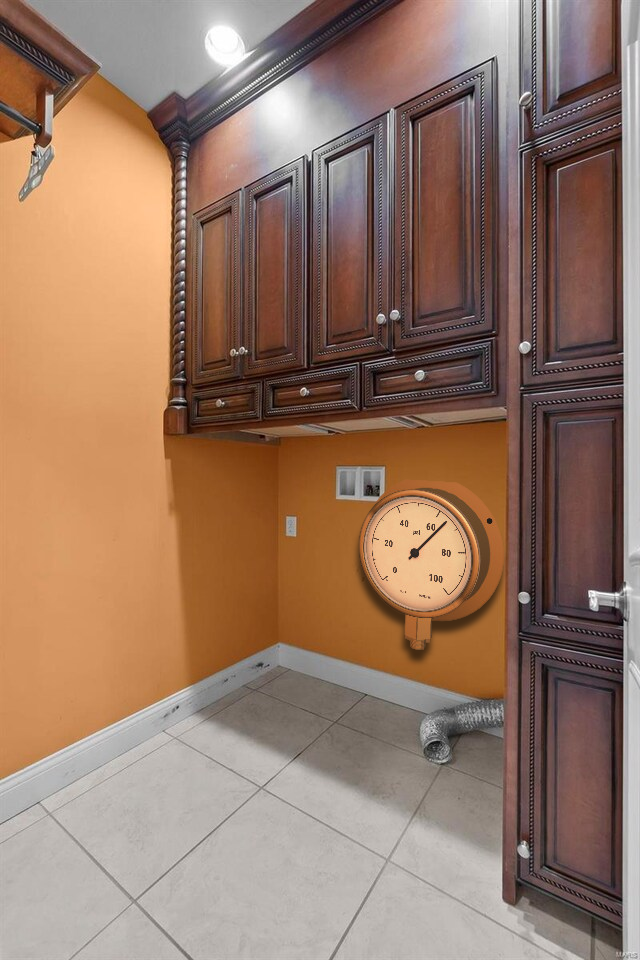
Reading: 65 psi
